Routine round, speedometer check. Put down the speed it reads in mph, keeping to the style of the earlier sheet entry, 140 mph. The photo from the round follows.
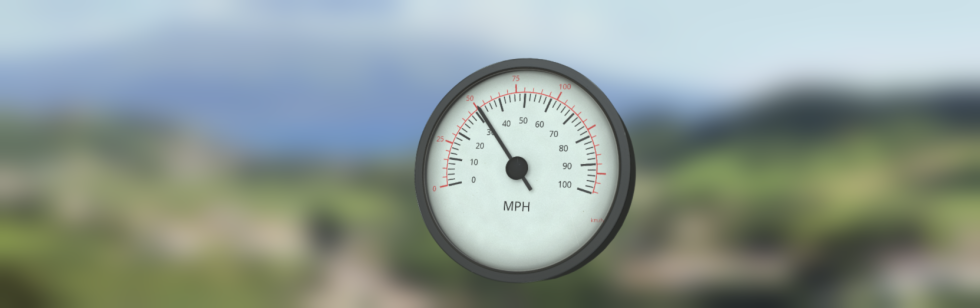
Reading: 32 mph
